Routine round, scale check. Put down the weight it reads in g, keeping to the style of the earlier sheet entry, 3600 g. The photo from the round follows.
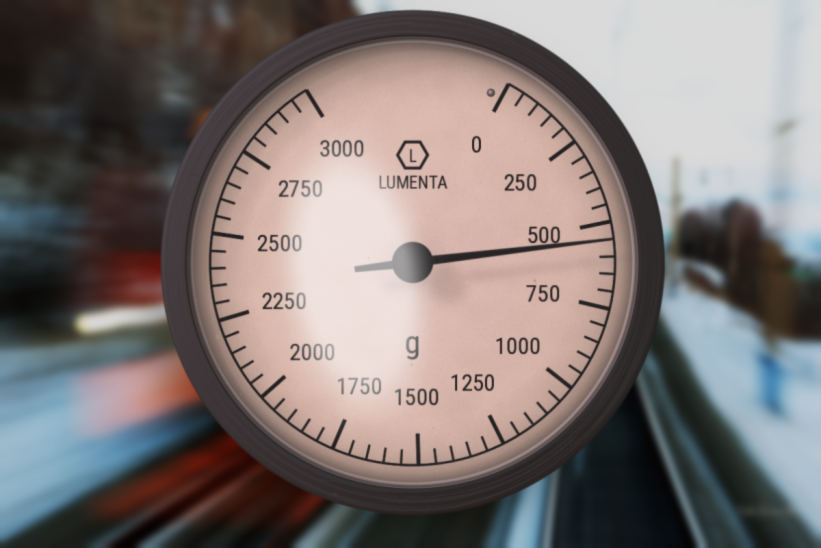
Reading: 550 g
